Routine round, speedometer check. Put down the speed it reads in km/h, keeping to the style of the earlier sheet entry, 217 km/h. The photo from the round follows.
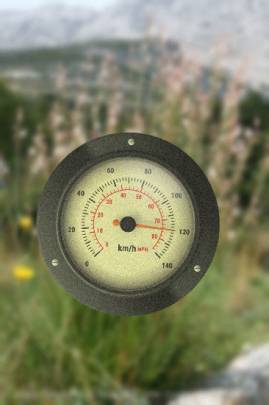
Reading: 120 km/h
